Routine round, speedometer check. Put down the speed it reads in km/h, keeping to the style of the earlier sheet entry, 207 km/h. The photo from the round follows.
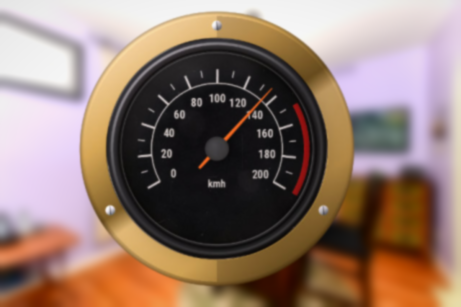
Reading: 135 km/h
